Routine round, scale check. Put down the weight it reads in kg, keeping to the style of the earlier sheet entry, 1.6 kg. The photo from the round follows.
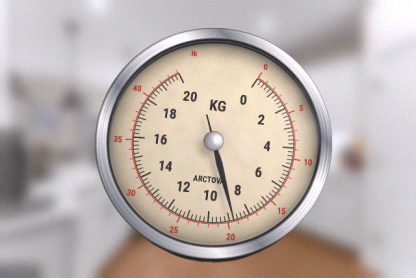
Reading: 8.8 kg
